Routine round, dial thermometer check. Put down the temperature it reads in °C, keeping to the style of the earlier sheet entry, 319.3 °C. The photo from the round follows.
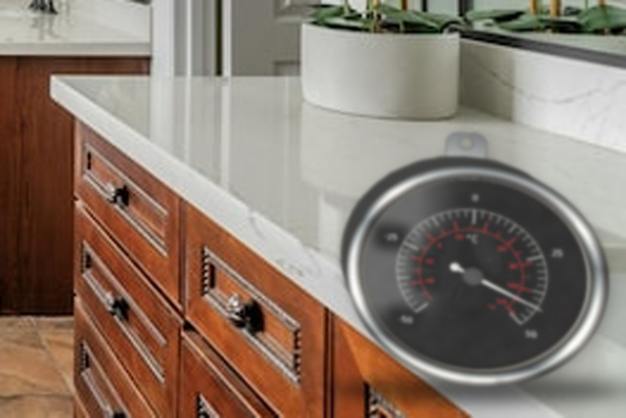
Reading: 42.5 °C
